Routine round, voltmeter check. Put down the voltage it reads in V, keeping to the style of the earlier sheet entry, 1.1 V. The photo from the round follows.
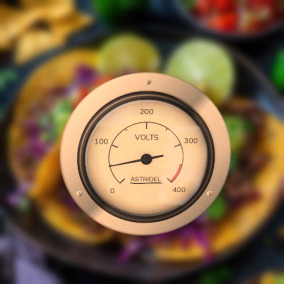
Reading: 50 V
